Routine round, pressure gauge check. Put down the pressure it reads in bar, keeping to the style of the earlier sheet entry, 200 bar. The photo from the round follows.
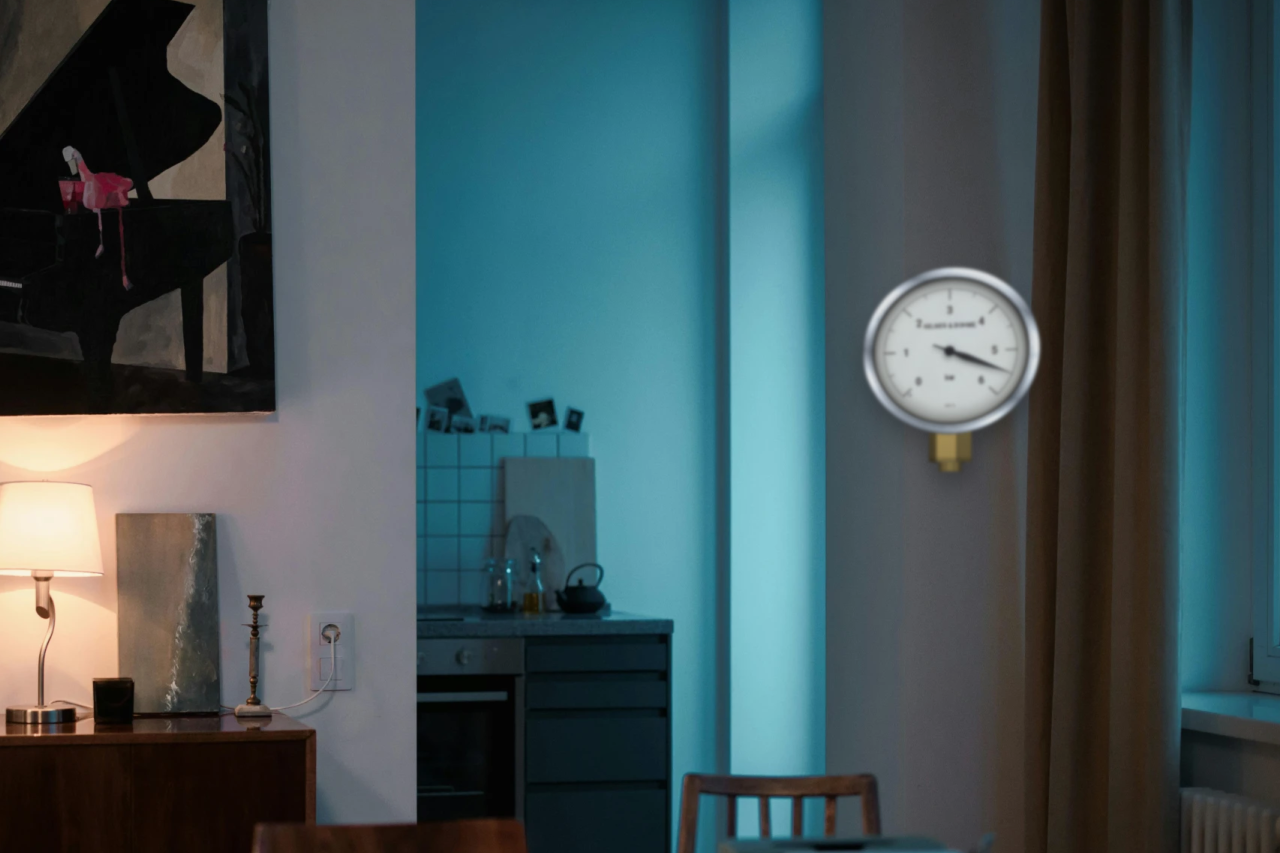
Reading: 5.5 bar
